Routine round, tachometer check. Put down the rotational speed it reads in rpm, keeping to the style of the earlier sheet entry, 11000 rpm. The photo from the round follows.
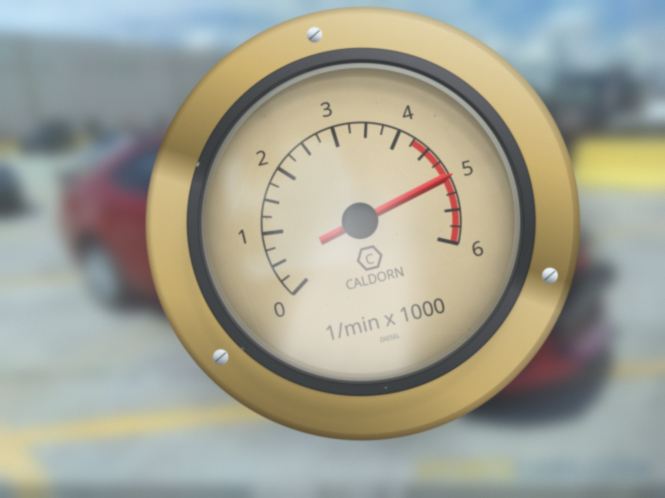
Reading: 5000 rpm
